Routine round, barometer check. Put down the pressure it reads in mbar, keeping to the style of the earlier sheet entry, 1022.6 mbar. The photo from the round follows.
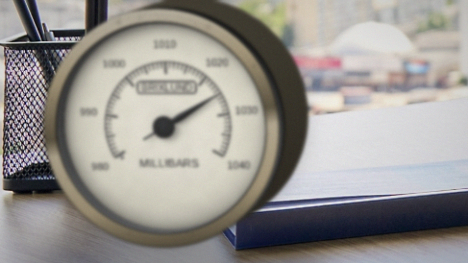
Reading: 1025 mbar
